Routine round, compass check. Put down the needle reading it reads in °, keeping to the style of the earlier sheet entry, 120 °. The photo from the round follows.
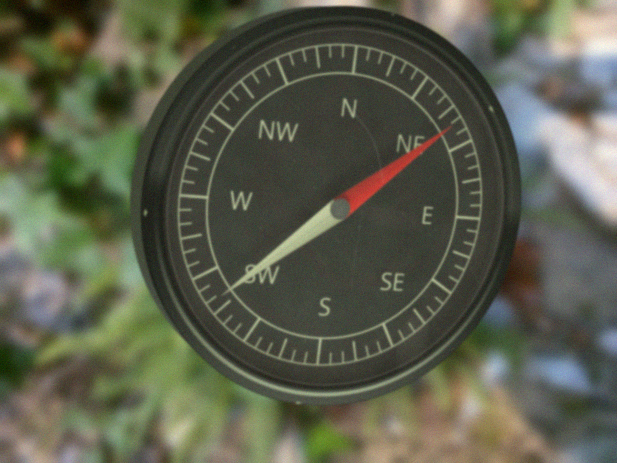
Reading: 50 °
